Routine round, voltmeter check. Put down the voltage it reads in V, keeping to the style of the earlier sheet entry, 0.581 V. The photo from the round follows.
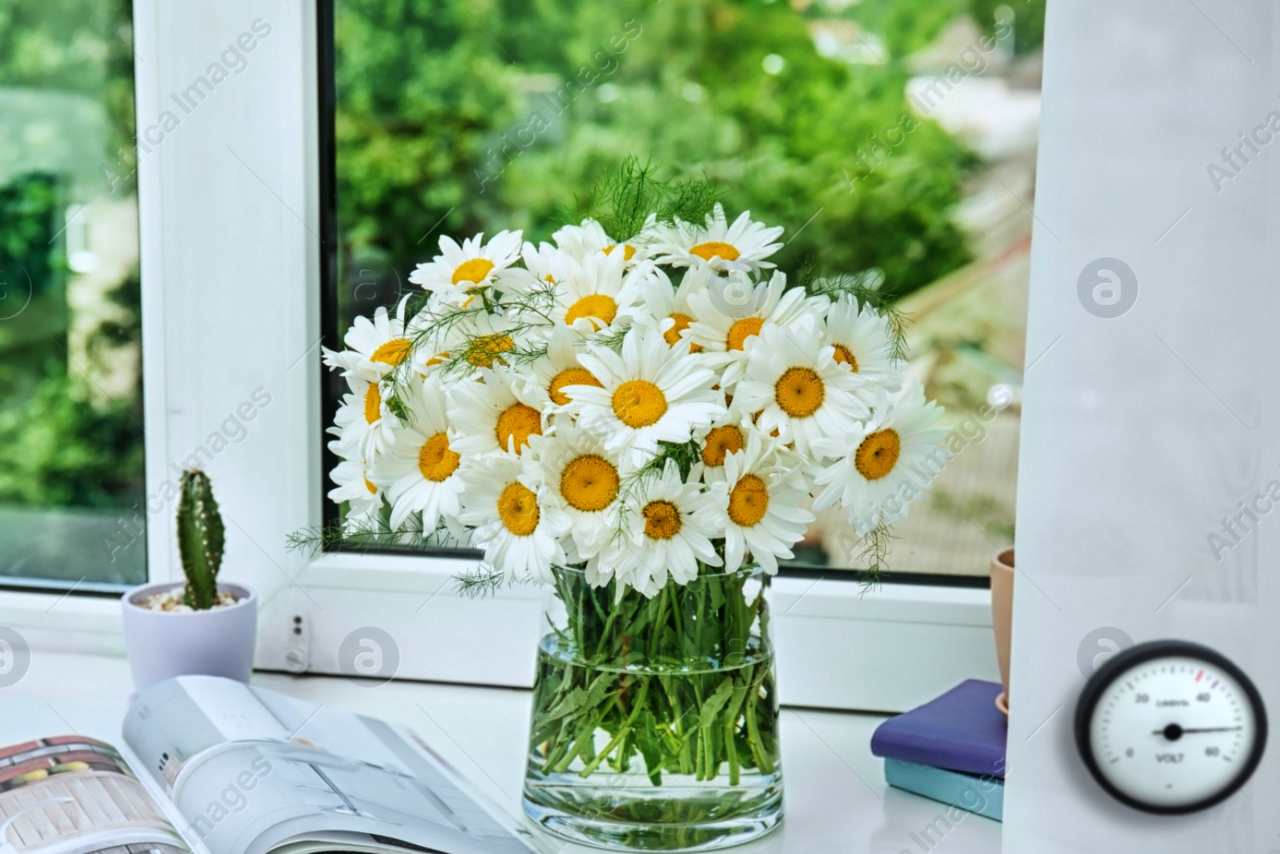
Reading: 52 V
